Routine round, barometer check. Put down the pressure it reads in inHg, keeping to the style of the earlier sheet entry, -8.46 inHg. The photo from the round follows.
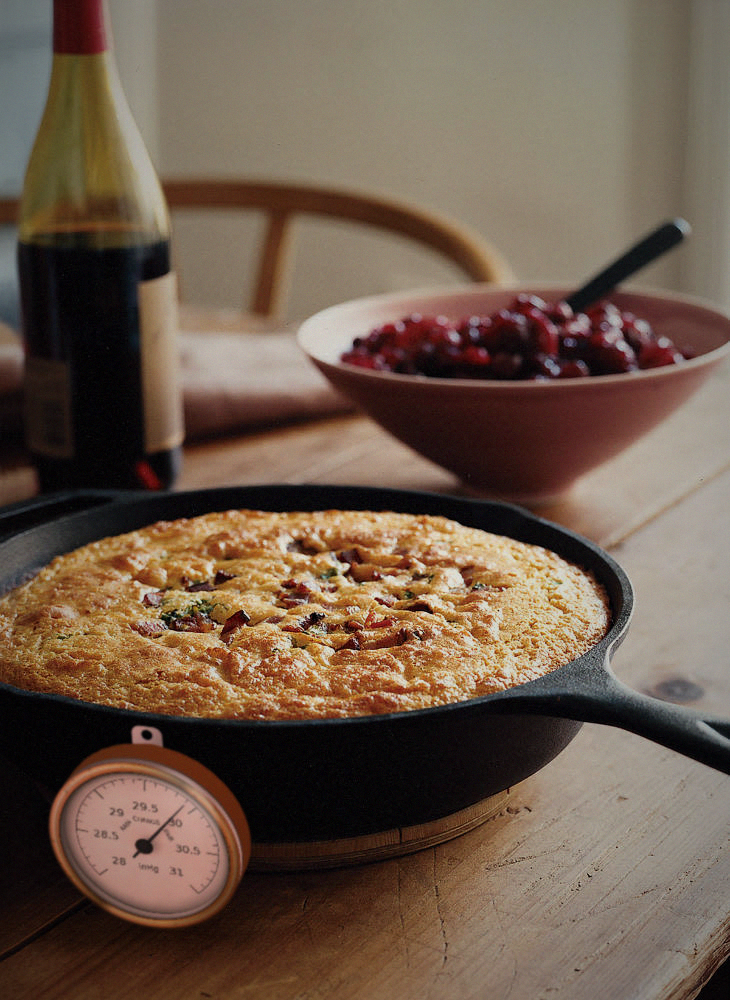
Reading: 29.9 inHg
